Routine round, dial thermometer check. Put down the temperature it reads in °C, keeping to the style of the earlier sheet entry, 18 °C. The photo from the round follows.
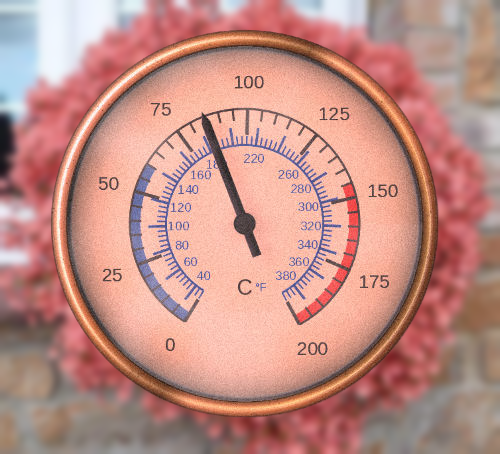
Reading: 85 °C
